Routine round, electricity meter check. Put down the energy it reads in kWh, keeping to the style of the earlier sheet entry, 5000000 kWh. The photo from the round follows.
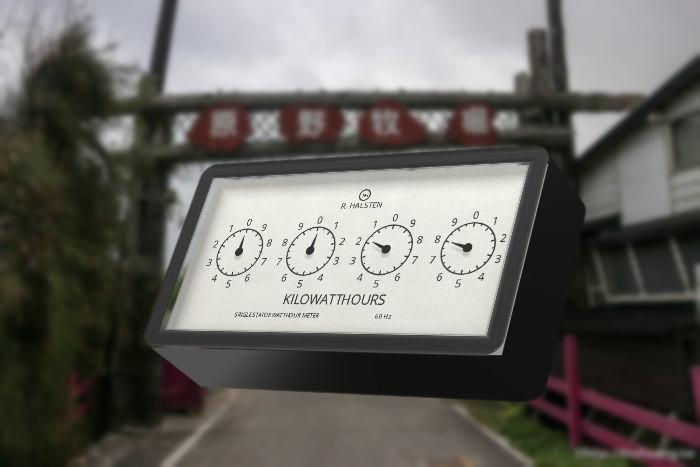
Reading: 18 kWh
